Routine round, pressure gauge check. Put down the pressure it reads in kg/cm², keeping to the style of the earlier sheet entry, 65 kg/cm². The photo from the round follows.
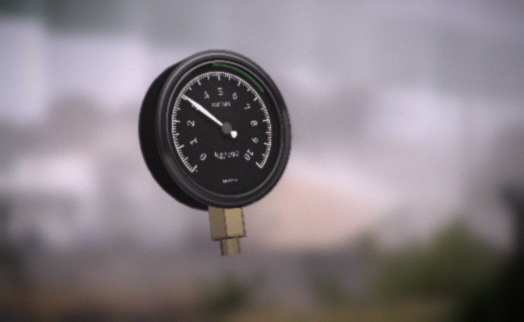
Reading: 3 kg/cm²
